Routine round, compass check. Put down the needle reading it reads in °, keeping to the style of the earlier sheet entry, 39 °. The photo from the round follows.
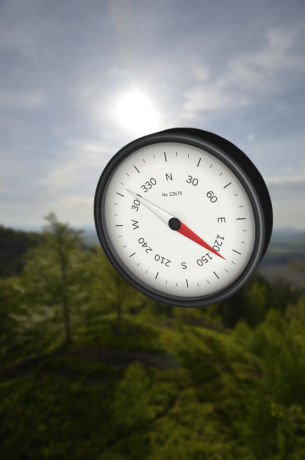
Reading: 130 °
